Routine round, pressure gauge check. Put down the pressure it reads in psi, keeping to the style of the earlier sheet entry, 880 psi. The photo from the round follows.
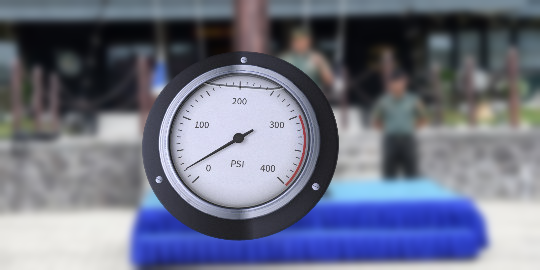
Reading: 20 psi
